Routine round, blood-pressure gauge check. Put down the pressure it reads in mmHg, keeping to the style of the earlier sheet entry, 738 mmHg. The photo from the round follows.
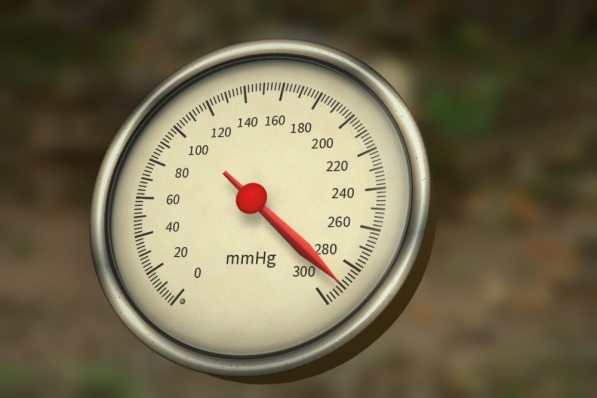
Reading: 290 mmHg
